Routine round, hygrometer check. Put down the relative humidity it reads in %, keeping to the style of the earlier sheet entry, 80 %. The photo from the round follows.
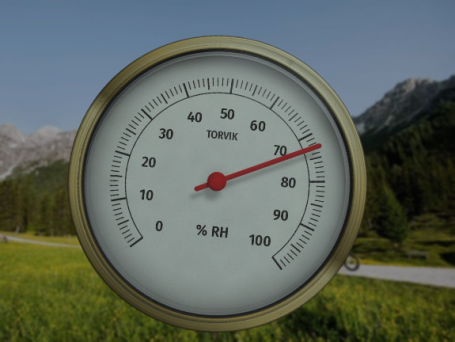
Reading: 73 %
